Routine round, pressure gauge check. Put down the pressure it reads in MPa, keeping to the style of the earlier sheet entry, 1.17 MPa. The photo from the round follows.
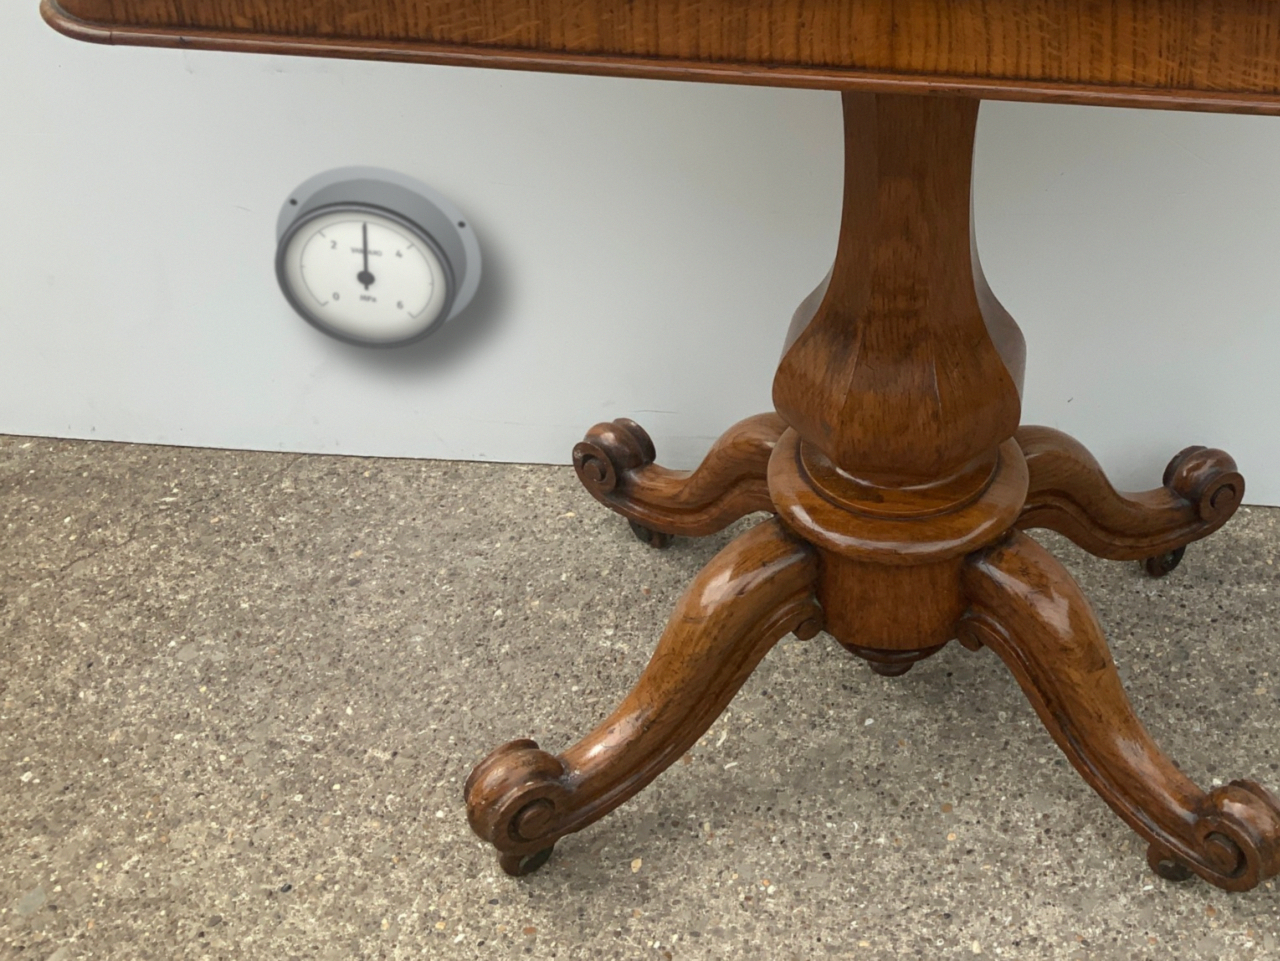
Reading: 3 MPa
